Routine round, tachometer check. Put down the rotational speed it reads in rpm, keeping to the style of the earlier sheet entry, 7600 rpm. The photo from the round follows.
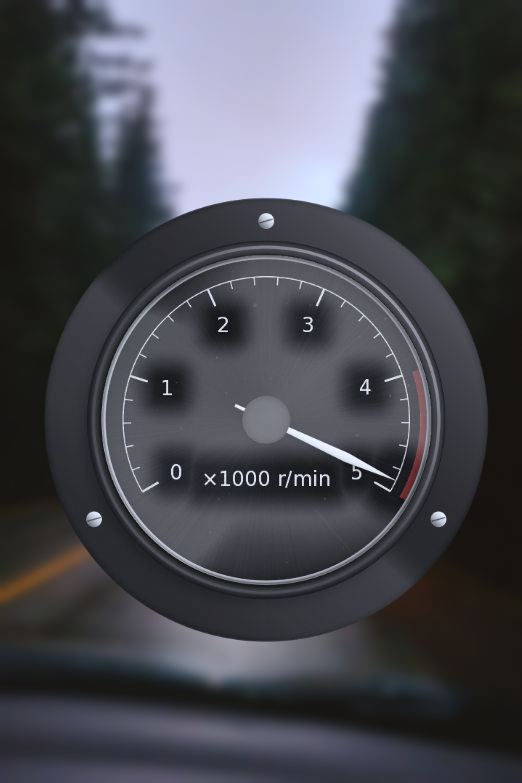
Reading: 4900 rpm
